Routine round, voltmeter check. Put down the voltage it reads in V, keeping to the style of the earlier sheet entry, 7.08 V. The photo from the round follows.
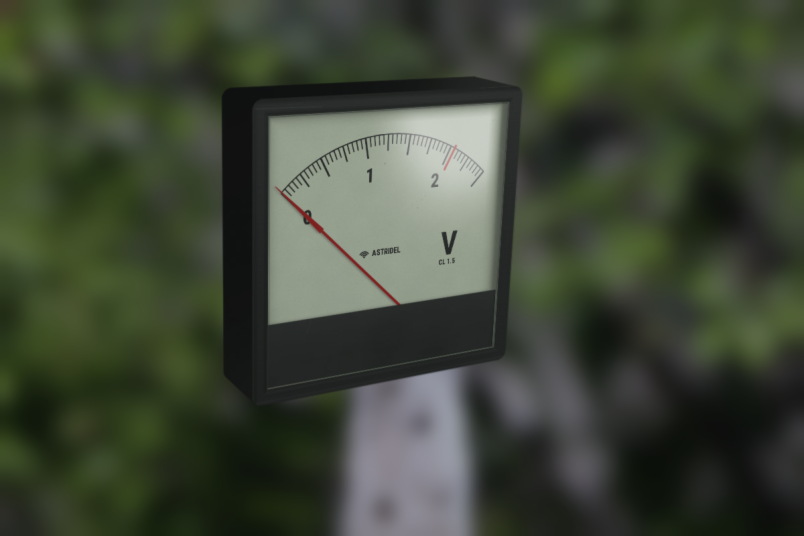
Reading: 0 V
